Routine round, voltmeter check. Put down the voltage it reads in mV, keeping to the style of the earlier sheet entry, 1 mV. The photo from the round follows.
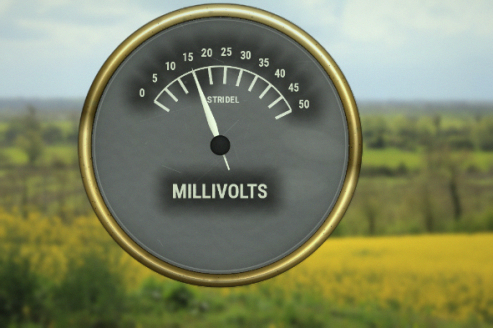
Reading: 15 mV
